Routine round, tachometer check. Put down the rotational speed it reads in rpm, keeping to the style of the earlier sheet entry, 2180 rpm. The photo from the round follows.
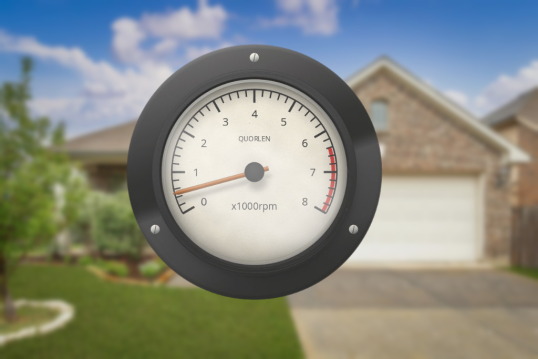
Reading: 500 rpm
